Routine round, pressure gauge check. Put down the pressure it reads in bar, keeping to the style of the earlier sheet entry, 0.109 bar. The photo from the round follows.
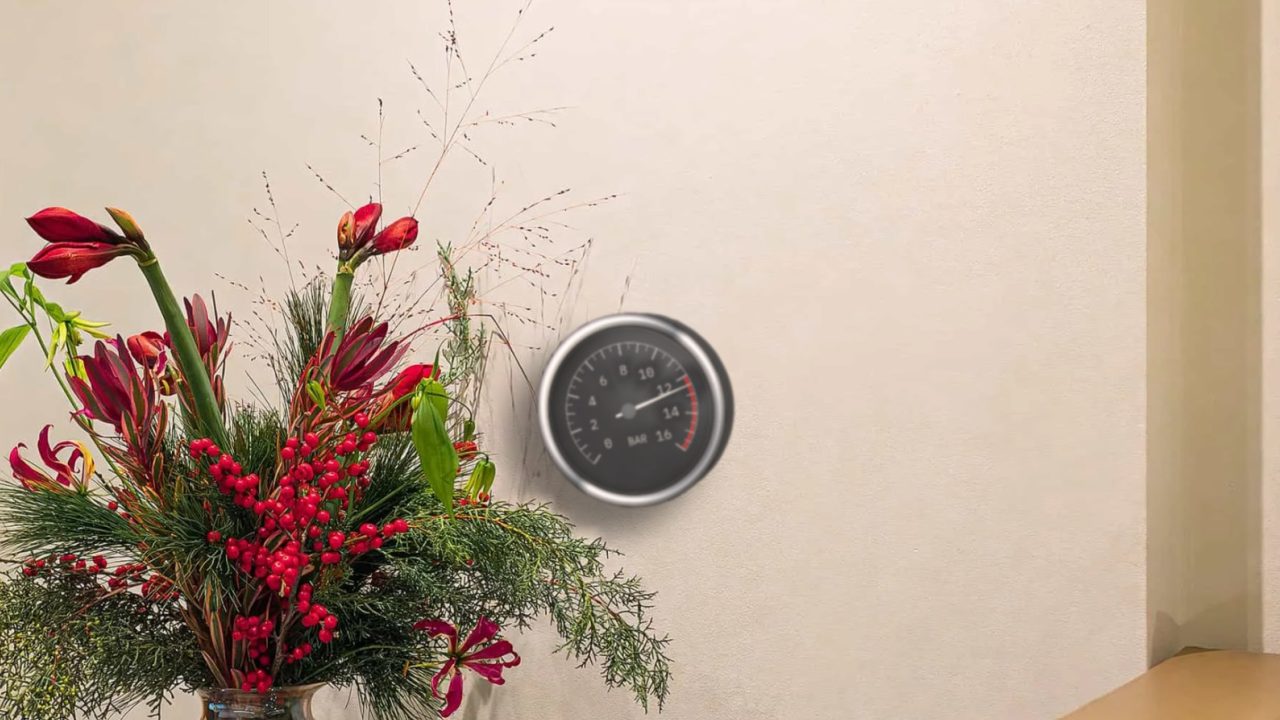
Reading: 12.5 bar
